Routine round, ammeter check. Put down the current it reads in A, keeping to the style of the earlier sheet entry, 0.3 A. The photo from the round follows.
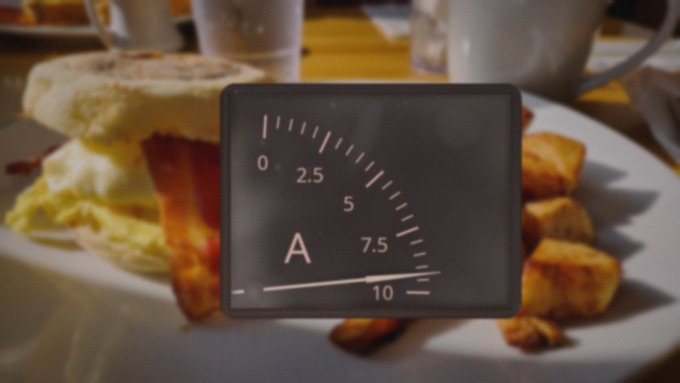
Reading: 9.25 A
